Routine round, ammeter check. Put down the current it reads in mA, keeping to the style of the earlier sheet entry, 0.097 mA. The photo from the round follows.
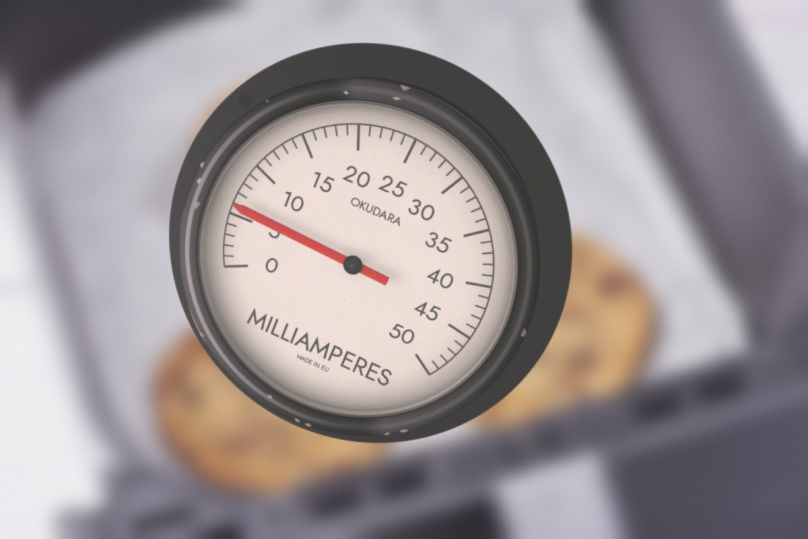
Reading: 6 mA
